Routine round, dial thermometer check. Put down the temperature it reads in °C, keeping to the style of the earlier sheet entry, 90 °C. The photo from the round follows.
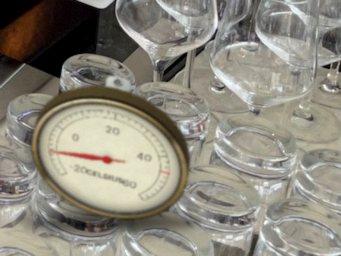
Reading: -10 °C
